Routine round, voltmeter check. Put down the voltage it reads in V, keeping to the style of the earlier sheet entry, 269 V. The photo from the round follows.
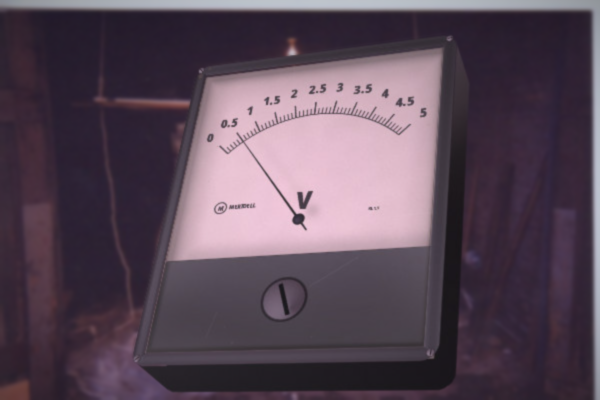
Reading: 0.5 V
